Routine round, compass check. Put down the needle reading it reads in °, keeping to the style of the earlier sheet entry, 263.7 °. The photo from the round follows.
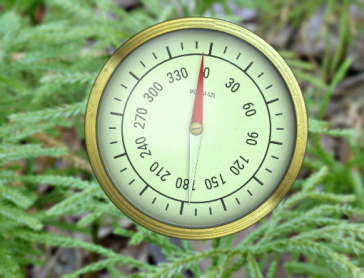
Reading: 355 °
